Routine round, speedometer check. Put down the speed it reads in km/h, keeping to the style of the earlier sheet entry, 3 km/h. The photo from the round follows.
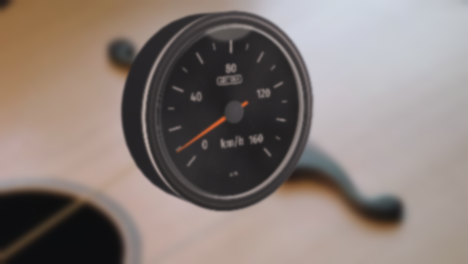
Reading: 10 km/h
